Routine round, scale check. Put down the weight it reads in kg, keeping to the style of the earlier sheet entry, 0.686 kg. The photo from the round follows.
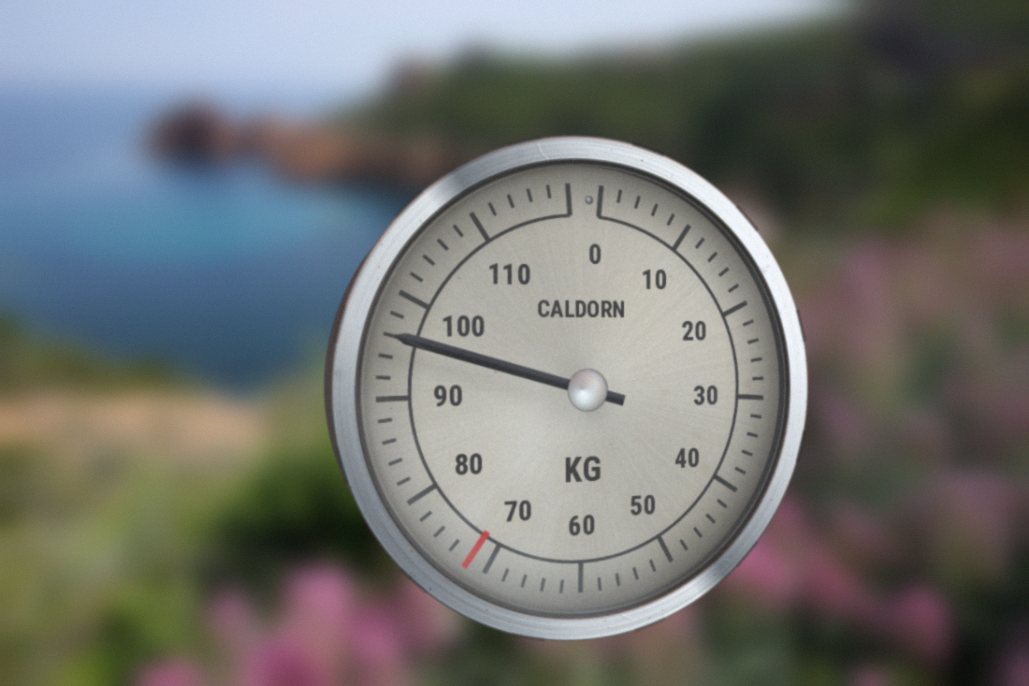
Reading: 96 kg
